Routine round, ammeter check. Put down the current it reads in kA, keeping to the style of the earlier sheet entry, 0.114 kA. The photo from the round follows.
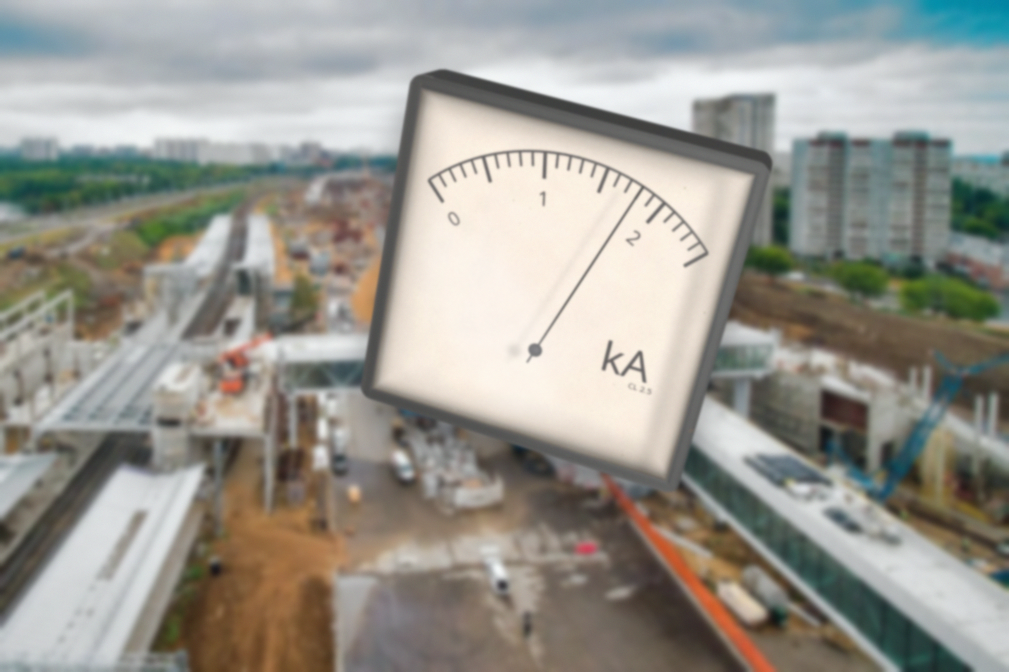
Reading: 1.8 kA
